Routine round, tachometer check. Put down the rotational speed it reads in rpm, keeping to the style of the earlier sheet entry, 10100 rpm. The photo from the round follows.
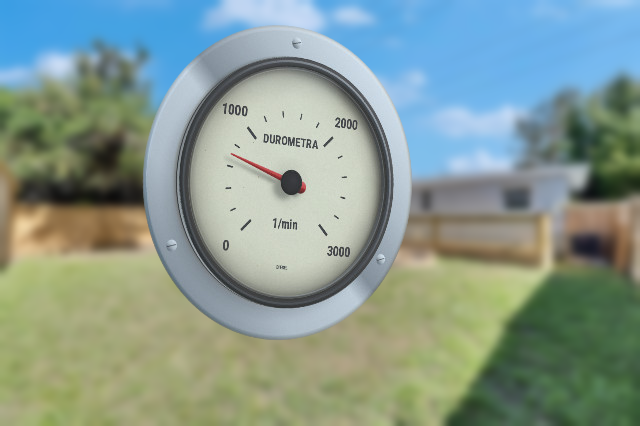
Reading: 700 rpm
